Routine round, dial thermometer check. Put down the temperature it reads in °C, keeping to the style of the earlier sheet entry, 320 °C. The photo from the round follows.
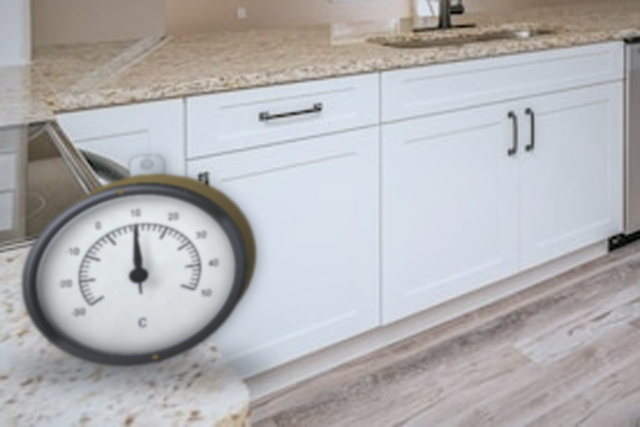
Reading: 10 °C
